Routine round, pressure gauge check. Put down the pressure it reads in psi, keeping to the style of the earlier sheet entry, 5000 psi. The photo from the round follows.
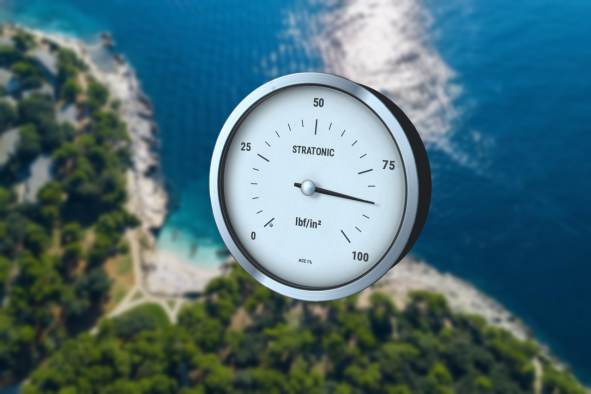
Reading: 85 psi
